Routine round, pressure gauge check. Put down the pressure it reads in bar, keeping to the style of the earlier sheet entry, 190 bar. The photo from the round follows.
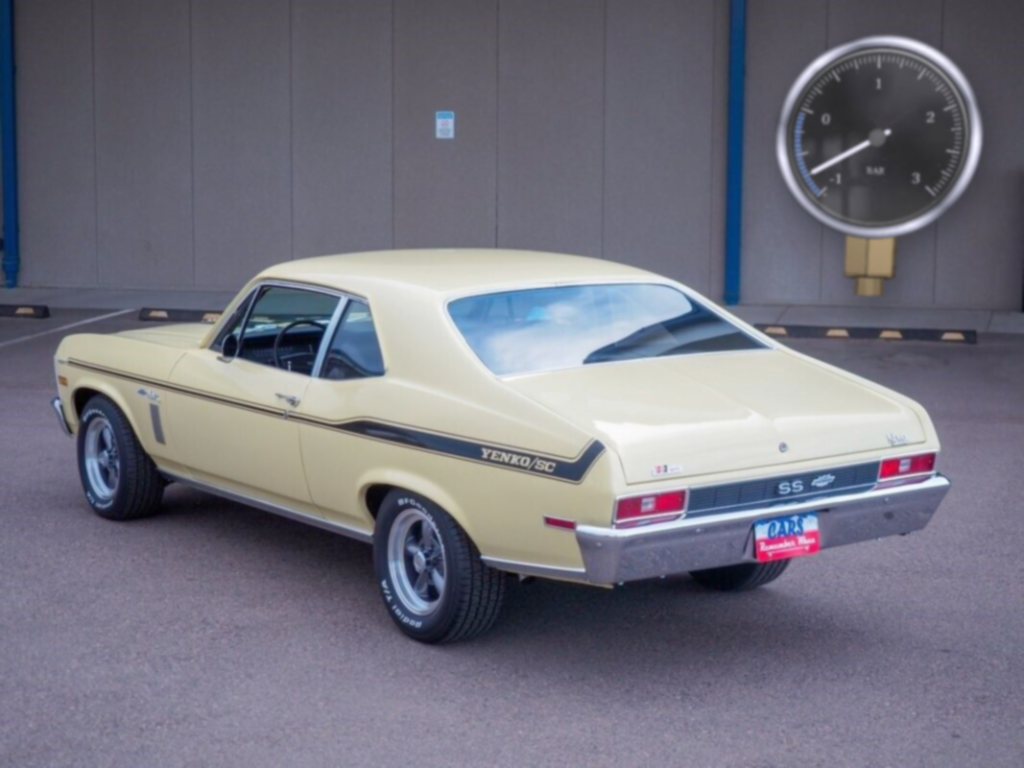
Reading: -0.75 bar
